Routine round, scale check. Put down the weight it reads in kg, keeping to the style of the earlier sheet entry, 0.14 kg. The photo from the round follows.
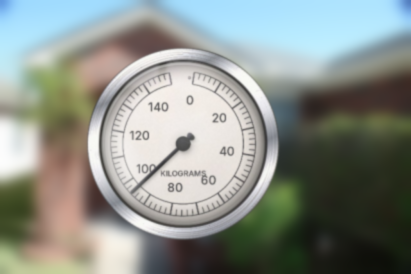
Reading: 96 kg
